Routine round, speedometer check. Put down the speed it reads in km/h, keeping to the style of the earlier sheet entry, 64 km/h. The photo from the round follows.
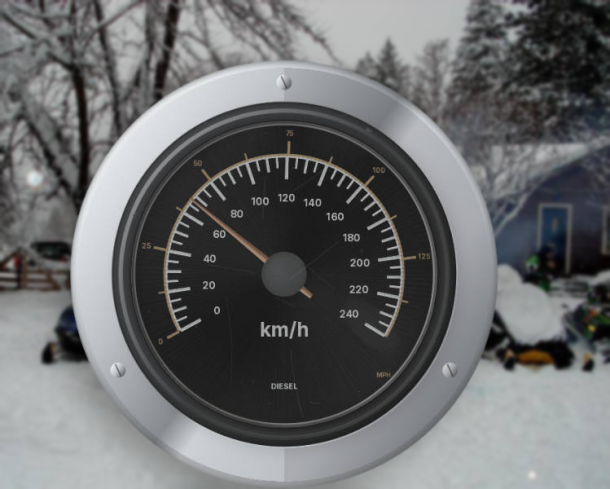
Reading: 67.5 km/h
